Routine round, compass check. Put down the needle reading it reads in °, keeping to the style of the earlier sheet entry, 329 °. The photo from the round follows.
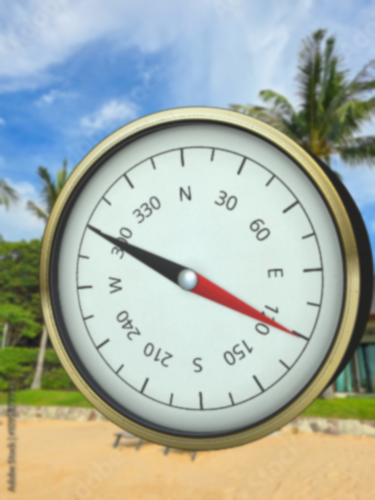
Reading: 120 °
